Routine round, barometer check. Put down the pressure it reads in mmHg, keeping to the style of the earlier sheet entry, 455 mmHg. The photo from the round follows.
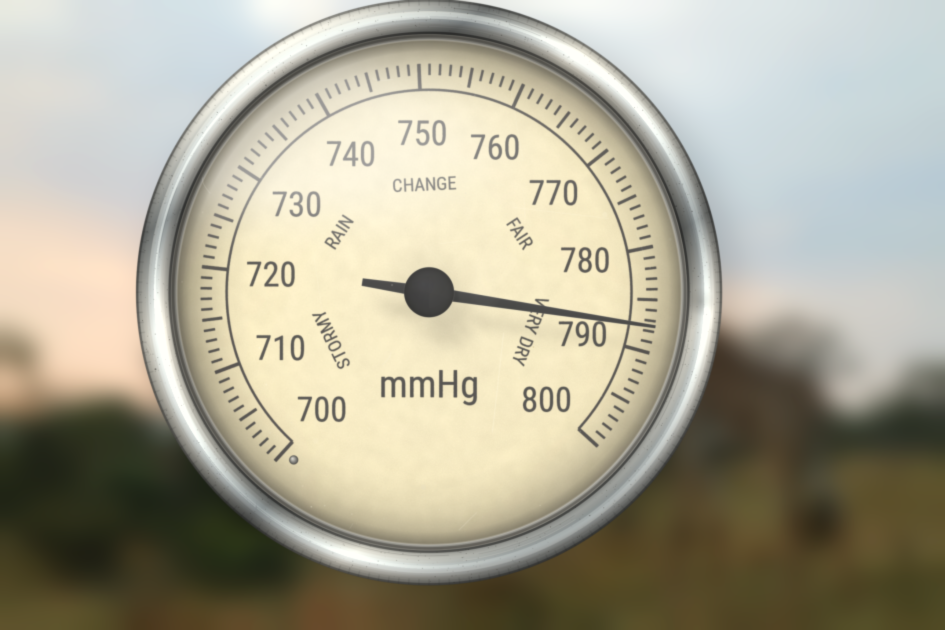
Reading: 787.5 mmHg
